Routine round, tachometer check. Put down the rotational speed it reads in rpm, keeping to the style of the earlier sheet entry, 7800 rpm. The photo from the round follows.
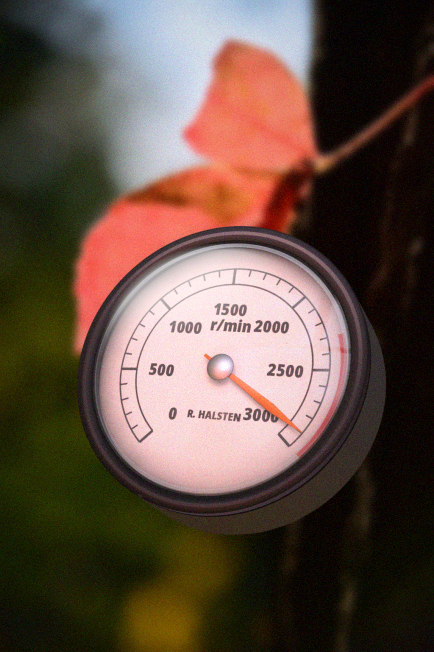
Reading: 2900 rpm
